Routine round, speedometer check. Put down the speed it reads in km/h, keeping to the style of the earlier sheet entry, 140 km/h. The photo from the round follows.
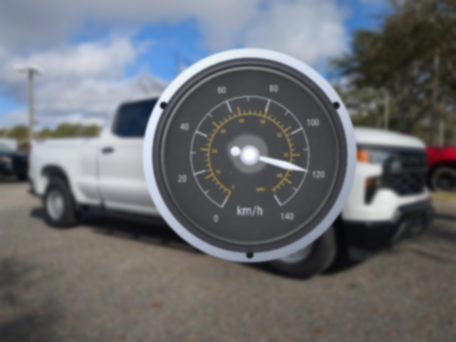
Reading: 120 km/h
